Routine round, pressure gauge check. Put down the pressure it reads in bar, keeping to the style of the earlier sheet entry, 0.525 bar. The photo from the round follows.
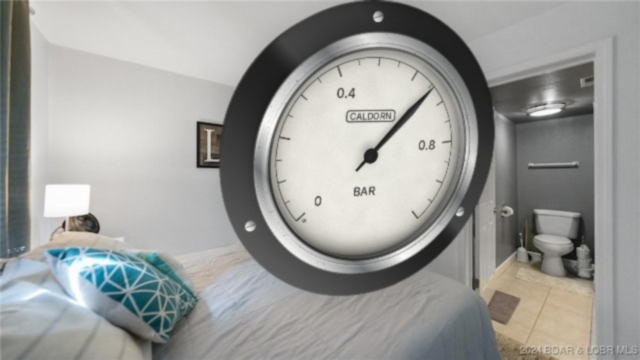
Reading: 0.65 bar
